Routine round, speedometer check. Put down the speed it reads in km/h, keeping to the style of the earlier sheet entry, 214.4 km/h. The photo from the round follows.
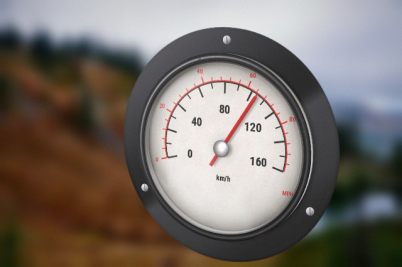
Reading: 105 km/h
